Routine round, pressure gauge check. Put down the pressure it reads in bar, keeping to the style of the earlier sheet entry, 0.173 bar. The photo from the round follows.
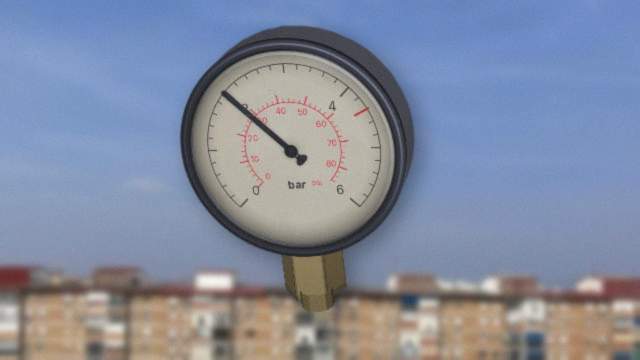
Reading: 2 bar
